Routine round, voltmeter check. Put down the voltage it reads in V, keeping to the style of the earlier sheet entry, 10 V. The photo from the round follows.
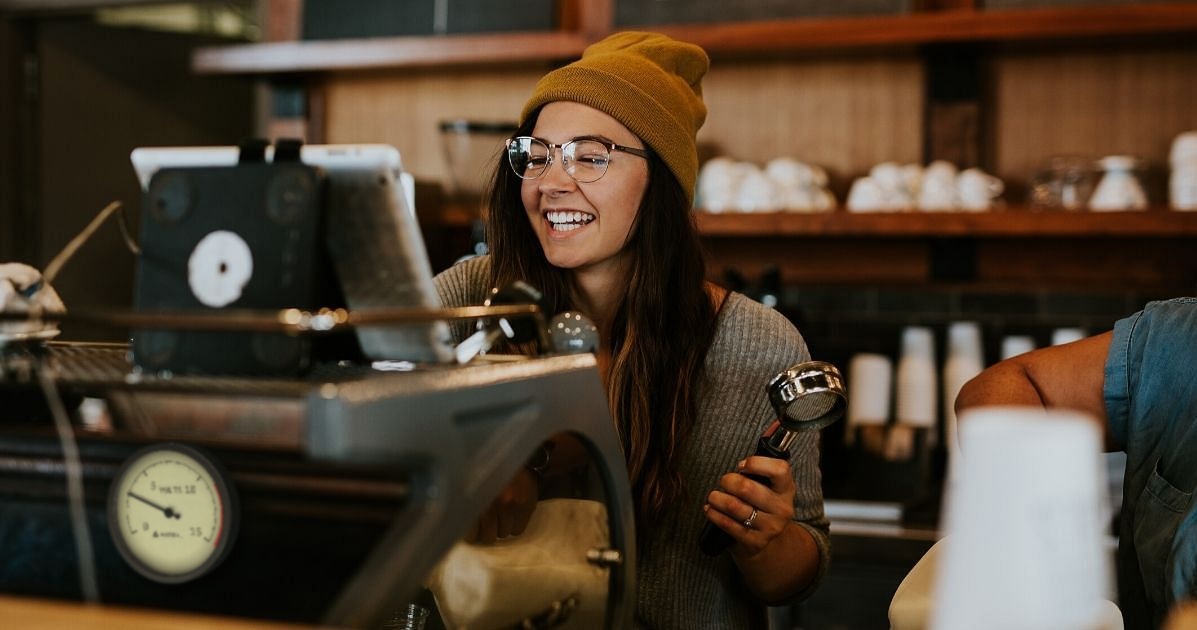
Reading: 3 V
